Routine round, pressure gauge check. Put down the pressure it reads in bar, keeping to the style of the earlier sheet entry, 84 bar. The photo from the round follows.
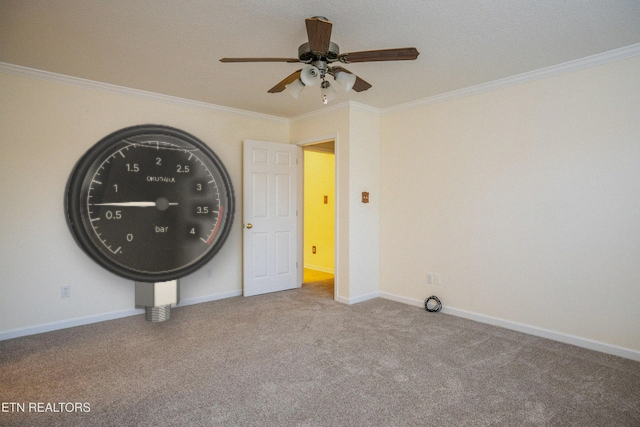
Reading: 0.7 bar
